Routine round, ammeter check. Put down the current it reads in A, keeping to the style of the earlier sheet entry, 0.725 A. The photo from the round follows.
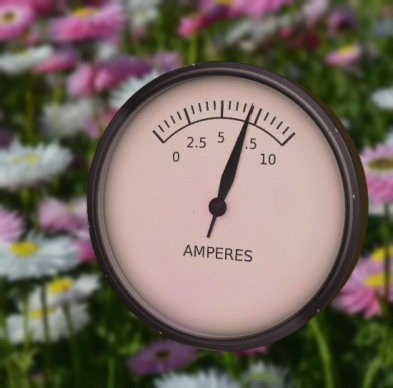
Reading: 7 A
